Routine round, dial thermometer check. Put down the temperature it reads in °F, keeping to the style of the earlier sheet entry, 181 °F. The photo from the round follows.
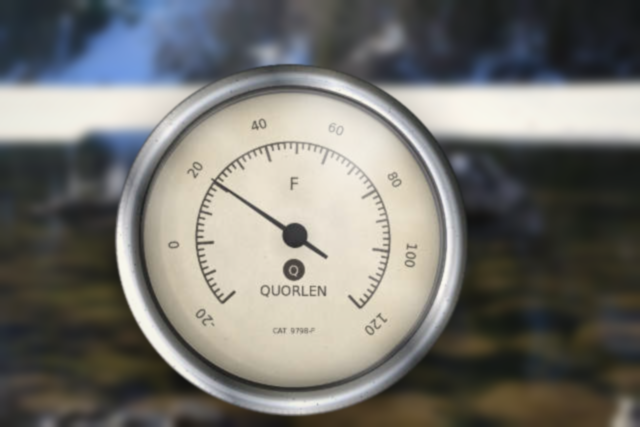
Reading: 20 °F
